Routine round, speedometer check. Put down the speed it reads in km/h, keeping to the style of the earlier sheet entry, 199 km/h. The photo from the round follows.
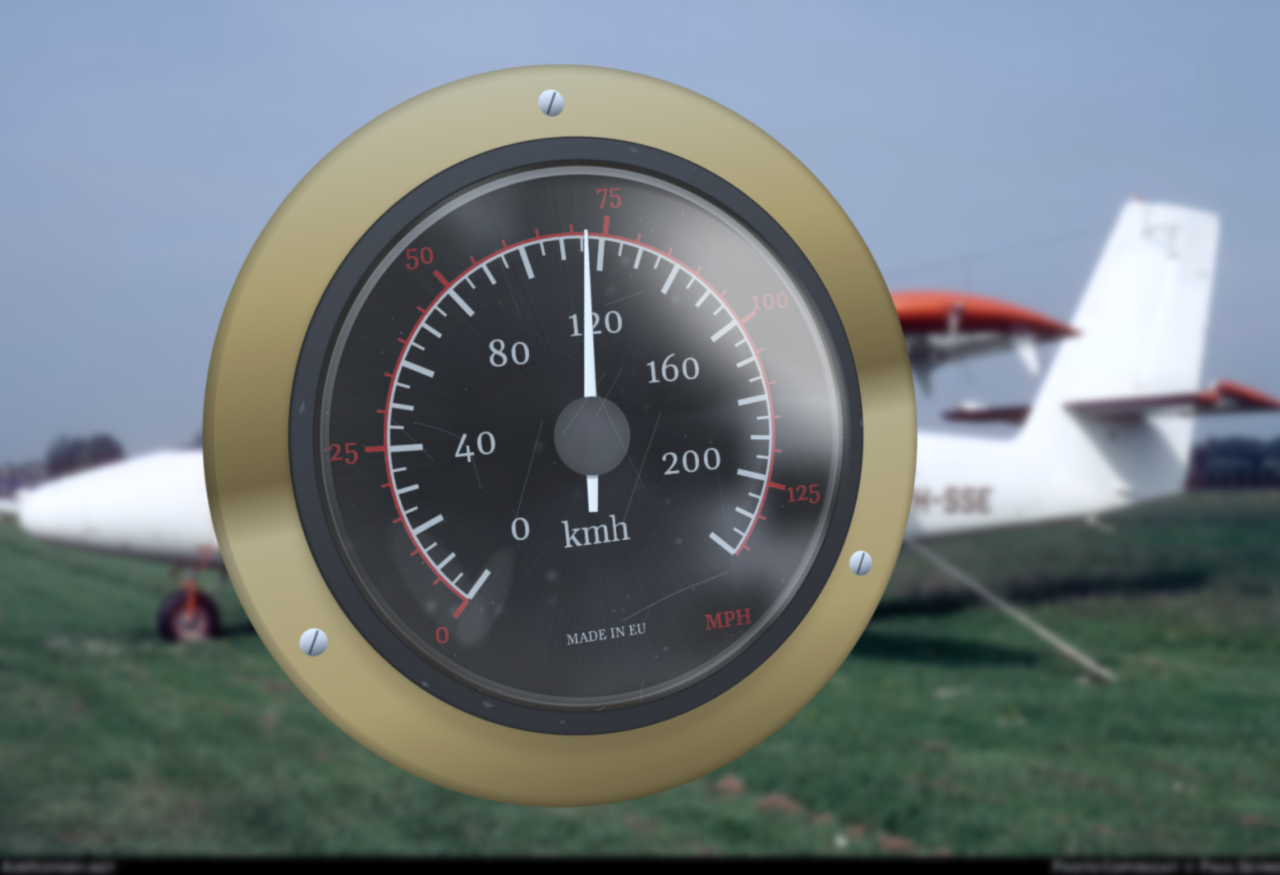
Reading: 115 km/h
